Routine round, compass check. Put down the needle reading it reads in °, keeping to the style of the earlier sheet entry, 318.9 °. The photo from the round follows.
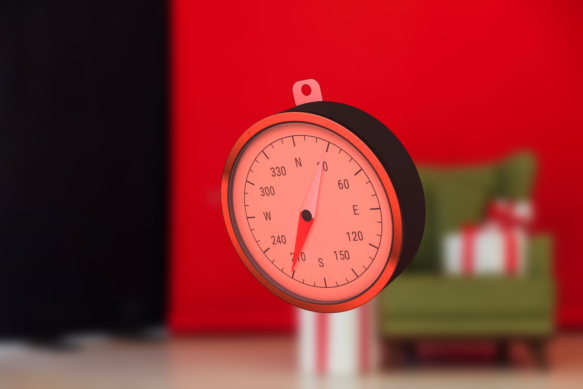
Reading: 210 °
